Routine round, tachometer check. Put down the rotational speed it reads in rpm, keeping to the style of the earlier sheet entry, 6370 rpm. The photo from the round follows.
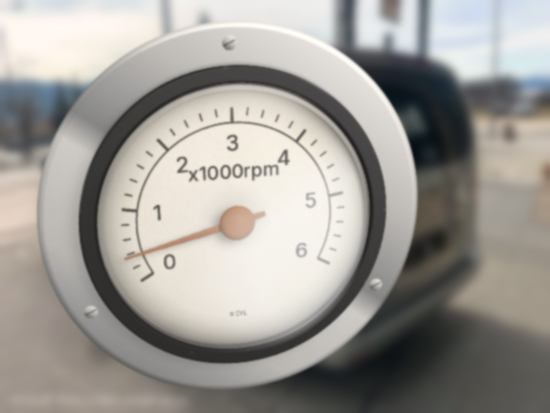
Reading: 400 rpm
